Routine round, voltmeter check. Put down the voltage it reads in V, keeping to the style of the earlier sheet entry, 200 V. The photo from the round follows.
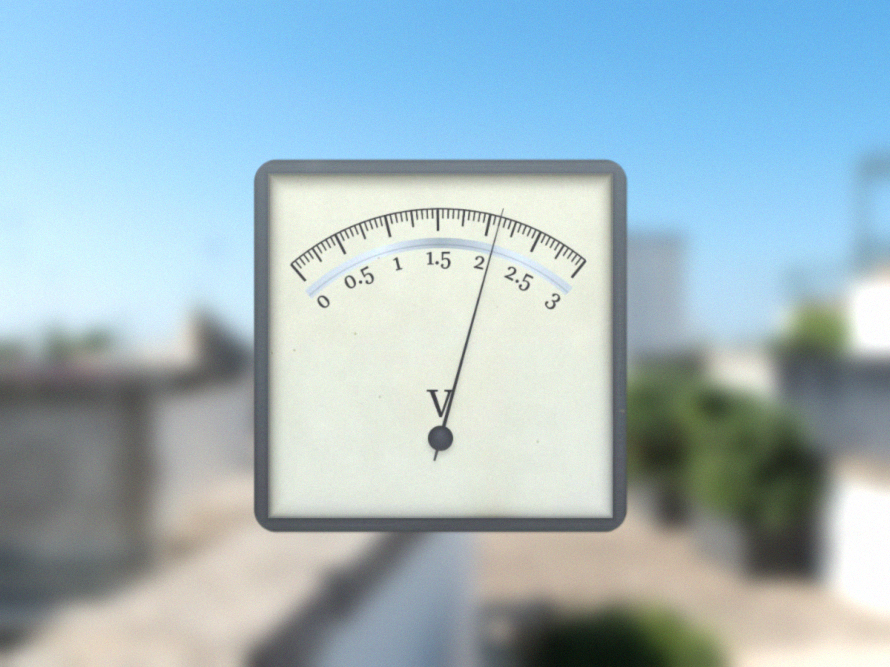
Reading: 2.1 V
